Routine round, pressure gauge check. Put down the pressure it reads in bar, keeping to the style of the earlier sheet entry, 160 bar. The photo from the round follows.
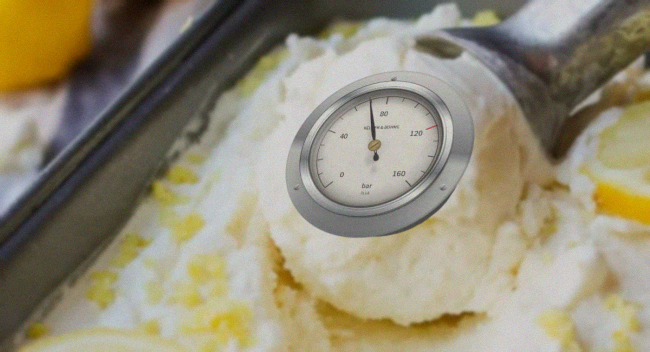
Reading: 70 bar
